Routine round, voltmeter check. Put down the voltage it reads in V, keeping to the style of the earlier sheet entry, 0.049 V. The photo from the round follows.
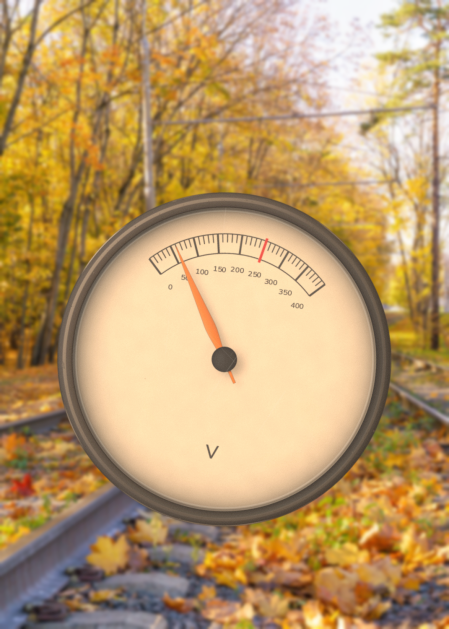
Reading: 60 V
